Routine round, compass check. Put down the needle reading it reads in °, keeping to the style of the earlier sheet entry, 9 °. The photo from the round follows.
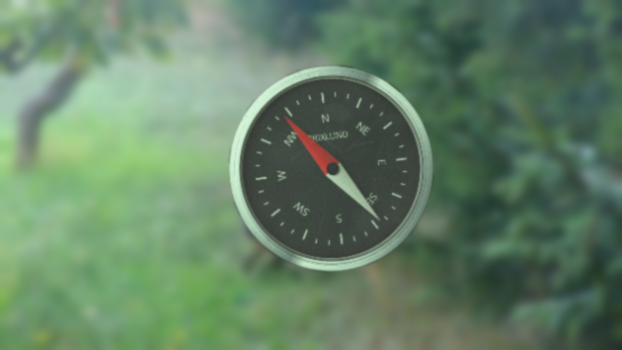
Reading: 325 °
